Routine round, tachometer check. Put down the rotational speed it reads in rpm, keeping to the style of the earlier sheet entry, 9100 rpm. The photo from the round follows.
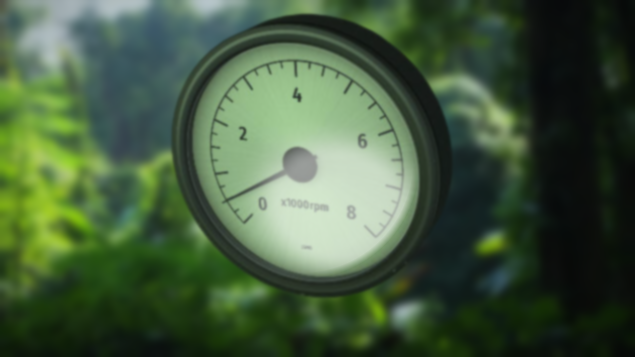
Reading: 500 rpm
